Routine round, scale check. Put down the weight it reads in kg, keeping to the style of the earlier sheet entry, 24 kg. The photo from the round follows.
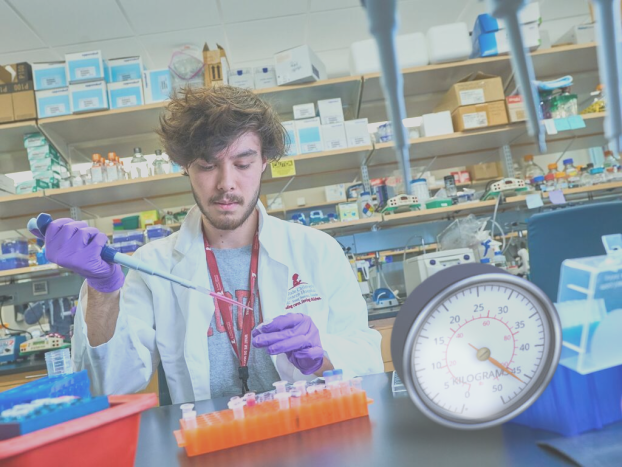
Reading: 46 kg
